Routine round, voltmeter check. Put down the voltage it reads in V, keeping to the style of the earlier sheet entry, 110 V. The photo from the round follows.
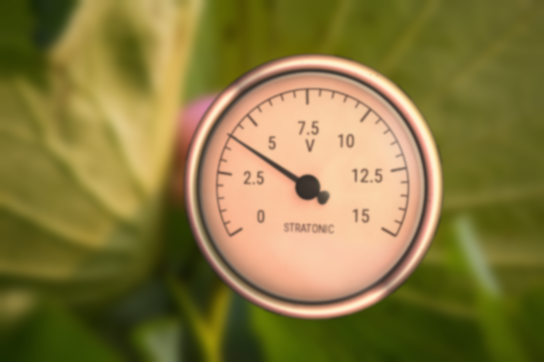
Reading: 4 V
